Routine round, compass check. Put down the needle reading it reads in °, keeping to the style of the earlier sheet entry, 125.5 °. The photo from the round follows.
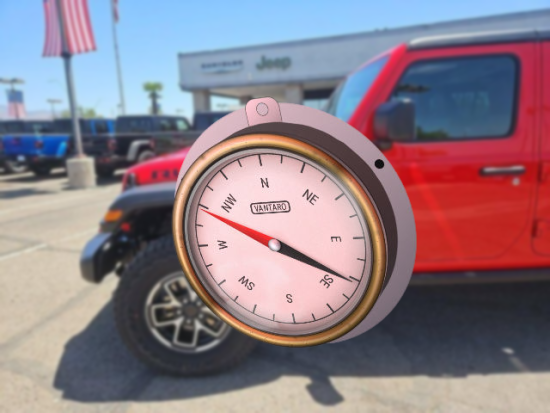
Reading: 300 °
